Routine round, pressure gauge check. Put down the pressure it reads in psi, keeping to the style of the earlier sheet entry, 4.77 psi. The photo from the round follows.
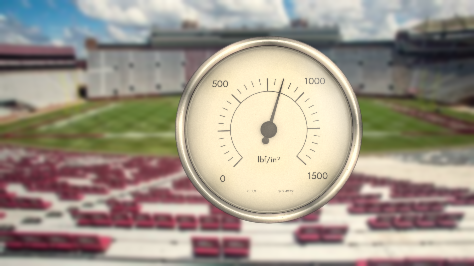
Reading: 850 psi
